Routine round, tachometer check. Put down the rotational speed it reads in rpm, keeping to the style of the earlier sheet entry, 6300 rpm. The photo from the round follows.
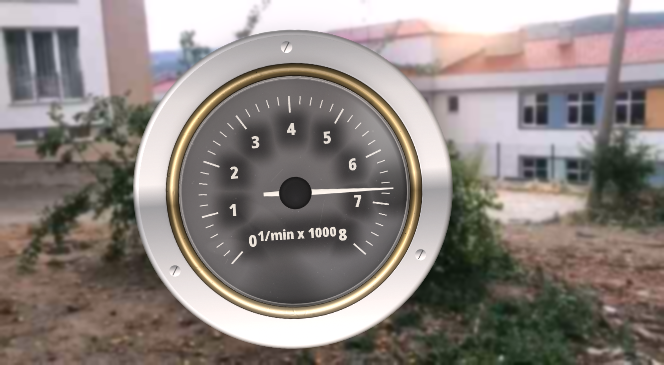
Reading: 6700 rpm
